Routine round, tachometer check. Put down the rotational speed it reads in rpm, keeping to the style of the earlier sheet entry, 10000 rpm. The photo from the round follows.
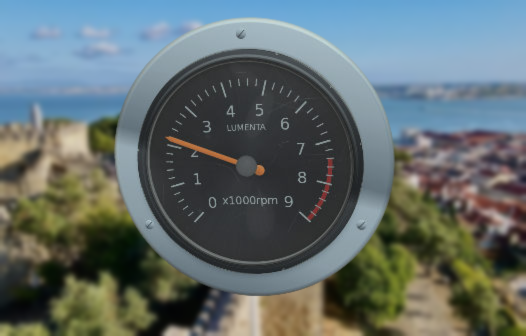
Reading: 2200 rpm
